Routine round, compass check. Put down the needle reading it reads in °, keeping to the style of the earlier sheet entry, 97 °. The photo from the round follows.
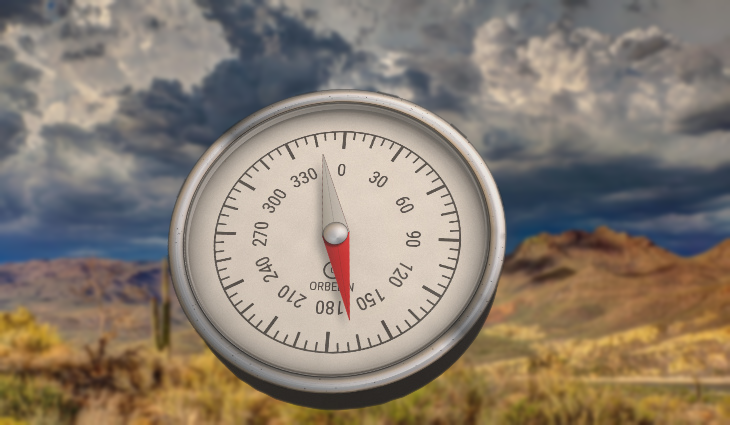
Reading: 167.5 °
